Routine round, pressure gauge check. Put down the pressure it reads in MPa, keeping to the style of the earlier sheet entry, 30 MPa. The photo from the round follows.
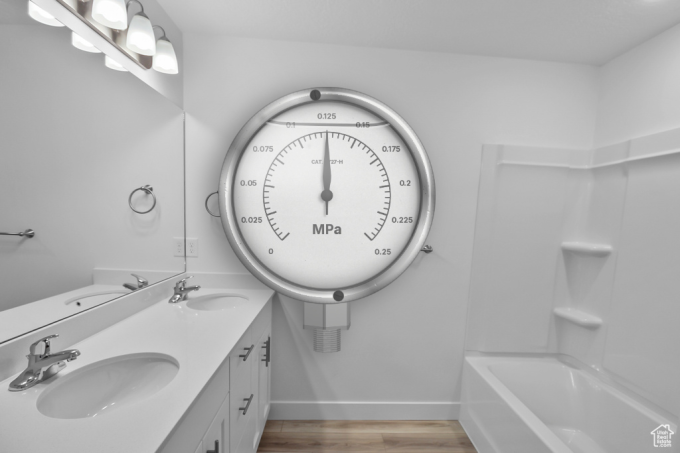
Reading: 0.125 MPa
